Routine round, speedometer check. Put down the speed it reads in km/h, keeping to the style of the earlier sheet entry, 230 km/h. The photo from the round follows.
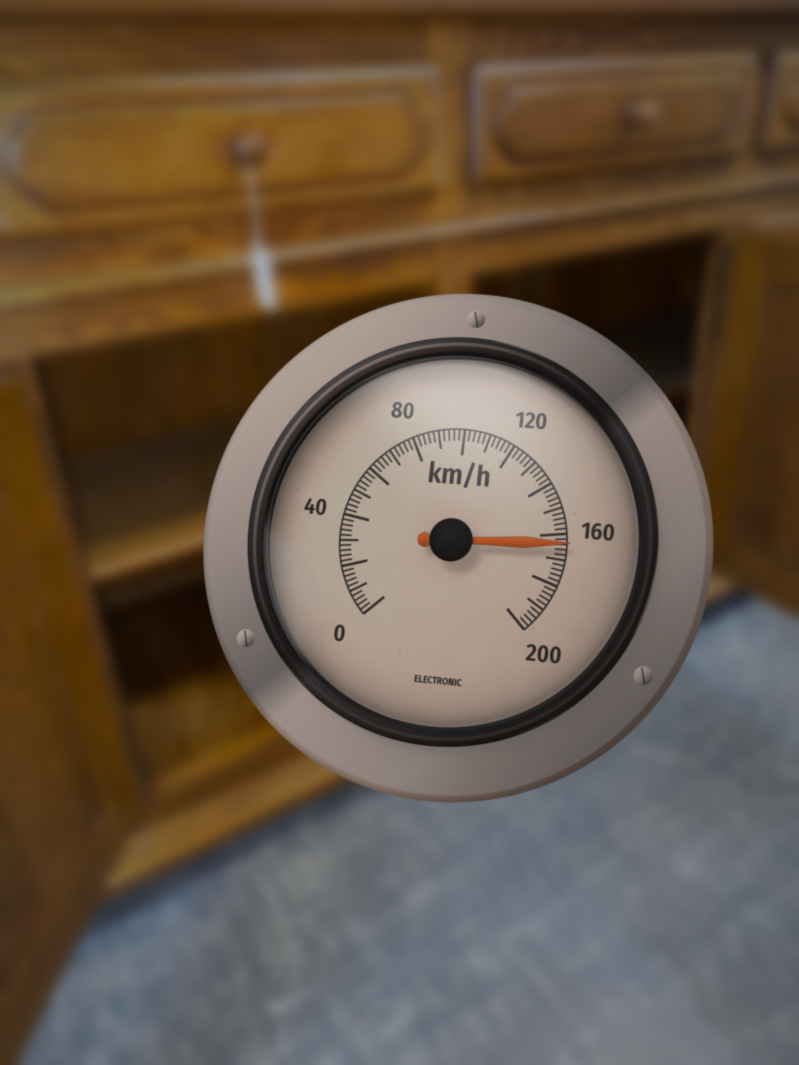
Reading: 164 km/h
